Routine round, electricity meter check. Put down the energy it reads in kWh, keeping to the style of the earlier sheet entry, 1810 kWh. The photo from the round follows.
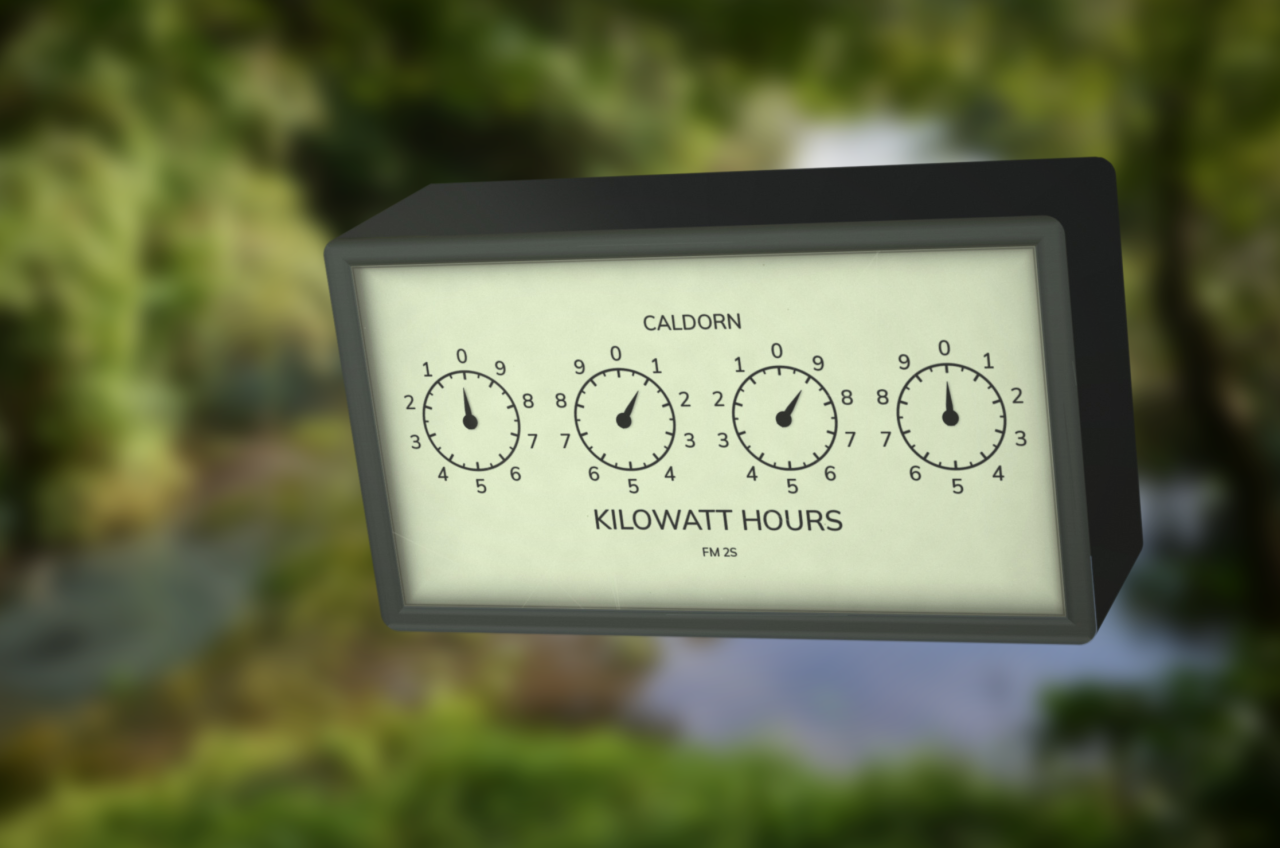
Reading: 90 kWh
